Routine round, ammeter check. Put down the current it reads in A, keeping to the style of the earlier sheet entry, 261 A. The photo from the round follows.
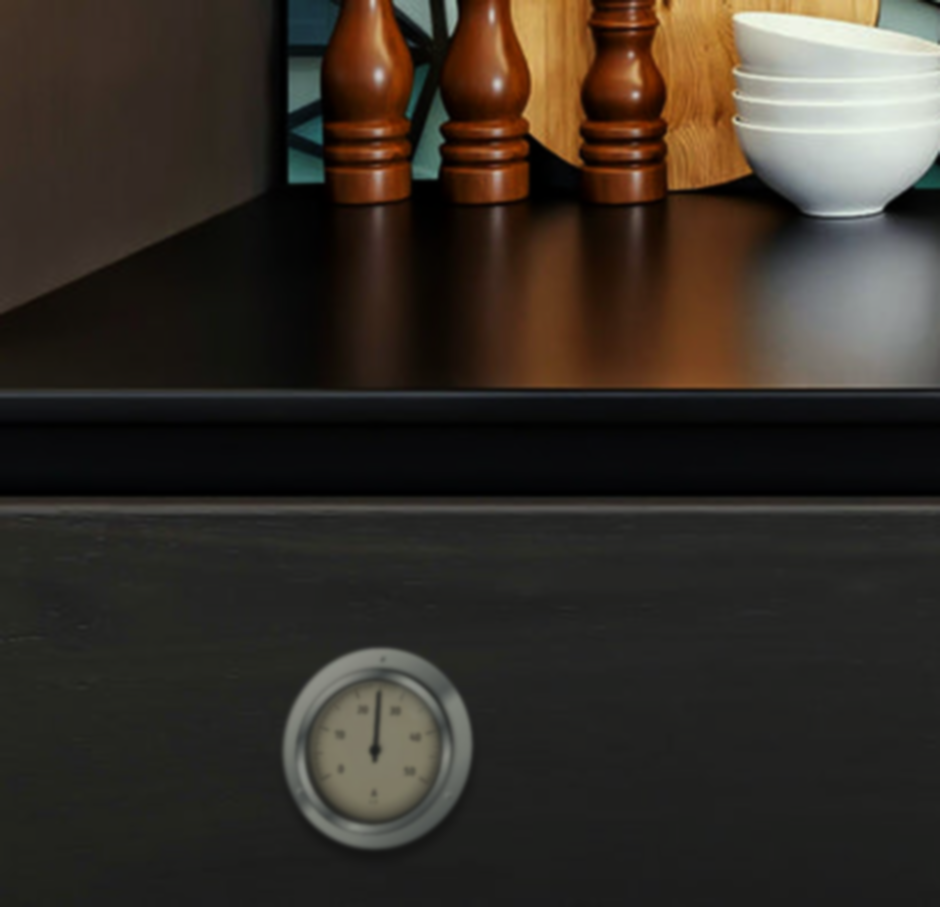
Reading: 25 A
